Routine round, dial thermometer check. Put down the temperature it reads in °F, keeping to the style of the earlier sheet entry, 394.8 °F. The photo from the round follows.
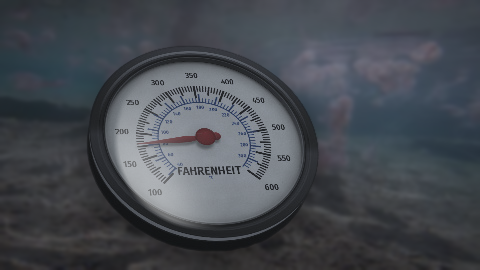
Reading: 175 °F
